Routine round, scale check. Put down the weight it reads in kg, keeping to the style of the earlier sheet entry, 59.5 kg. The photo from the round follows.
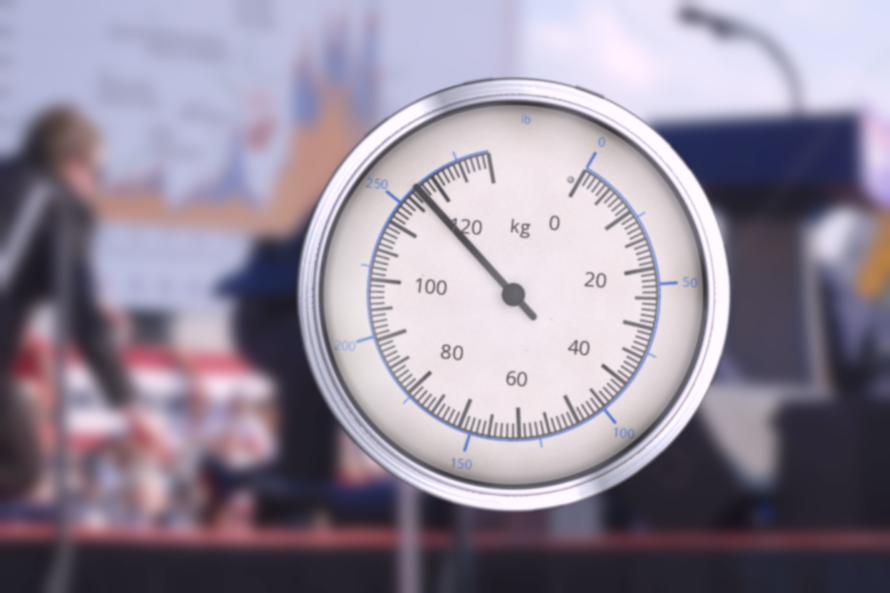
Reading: 117 kg
